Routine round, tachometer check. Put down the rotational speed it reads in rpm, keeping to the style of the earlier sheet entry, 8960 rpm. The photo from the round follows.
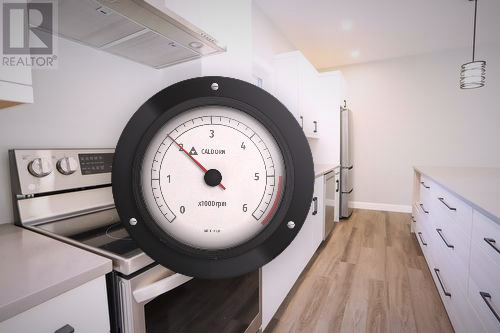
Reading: 2000 rpm
